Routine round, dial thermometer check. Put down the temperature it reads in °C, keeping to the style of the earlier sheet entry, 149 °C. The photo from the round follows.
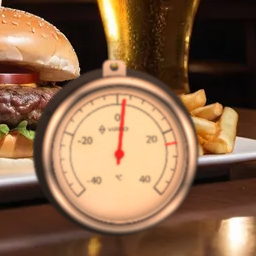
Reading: 2 °C
